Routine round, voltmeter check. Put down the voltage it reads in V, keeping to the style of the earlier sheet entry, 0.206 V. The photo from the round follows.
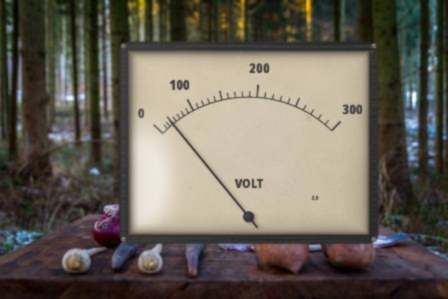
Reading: 50 V
